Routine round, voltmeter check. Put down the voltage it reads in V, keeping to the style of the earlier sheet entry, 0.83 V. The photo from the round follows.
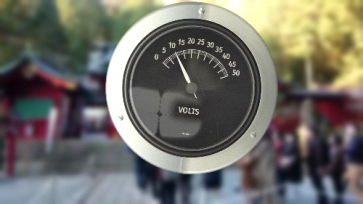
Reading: 10 V
